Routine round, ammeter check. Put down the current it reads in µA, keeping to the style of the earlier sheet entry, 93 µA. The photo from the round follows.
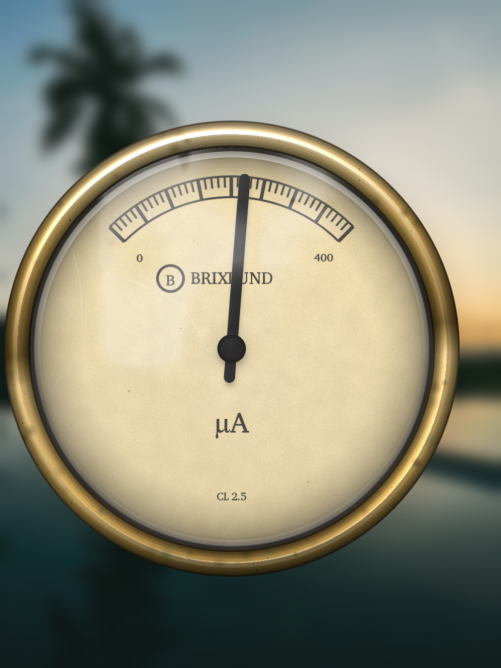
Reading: 220 µA
